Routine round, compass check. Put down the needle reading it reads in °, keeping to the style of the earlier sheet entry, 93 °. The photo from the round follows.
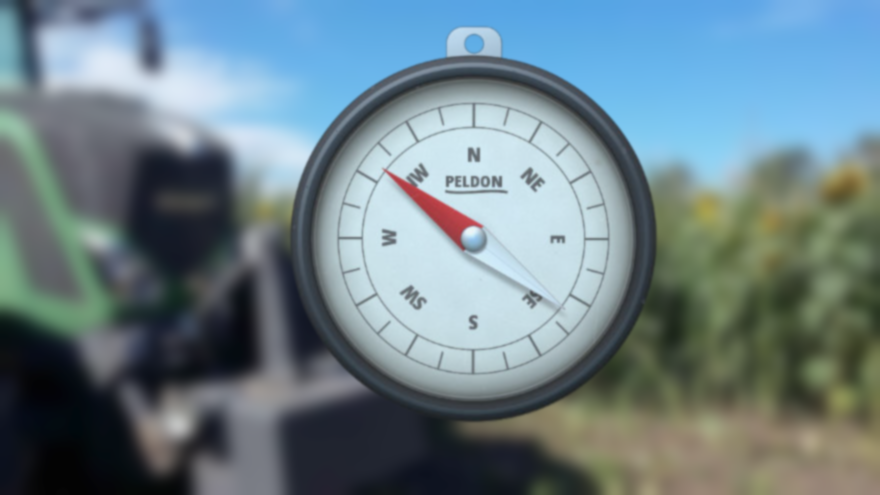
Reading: 307.5 °
